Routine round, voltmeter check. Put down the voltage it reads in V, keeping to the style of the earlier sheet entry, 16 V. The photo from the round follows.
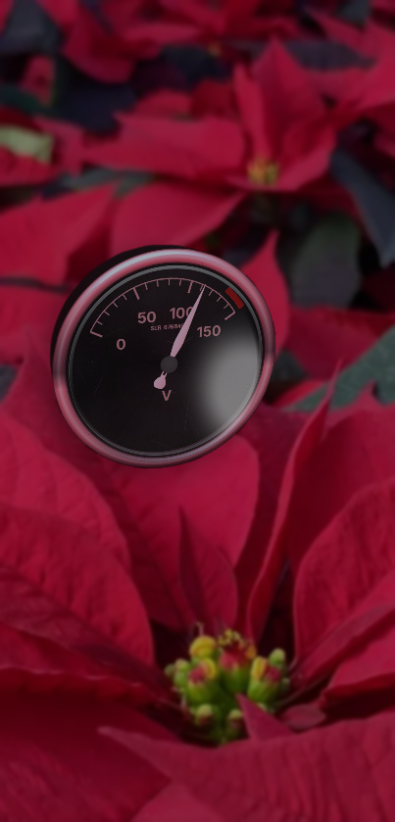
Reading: 110 V
